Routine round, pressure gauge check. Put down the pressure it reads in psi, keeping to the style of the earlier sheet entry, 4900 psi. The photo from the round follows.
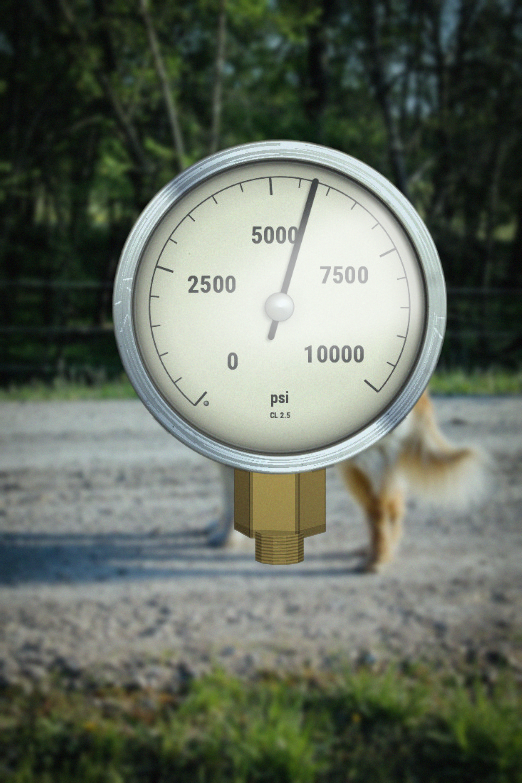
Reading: 5750 psi
